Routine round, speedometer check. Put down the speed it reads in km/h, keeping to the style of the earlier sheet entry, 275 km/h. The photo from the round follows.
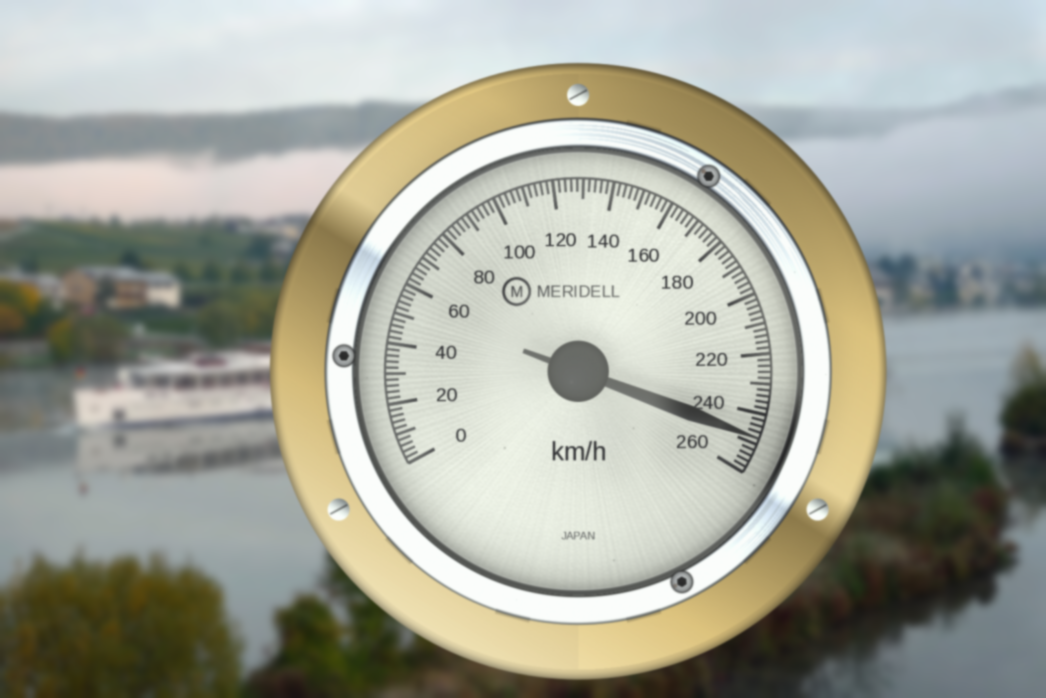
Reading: 248 km/h
